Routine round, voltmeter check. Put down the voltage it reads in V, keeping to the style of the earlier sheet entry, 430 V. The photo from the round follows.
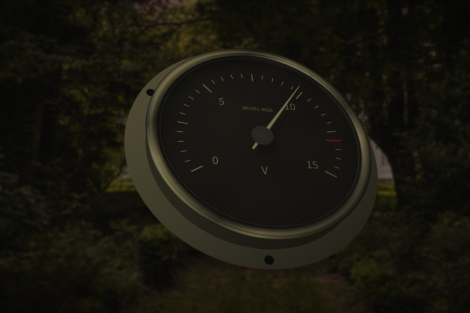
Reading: 9.75 V
